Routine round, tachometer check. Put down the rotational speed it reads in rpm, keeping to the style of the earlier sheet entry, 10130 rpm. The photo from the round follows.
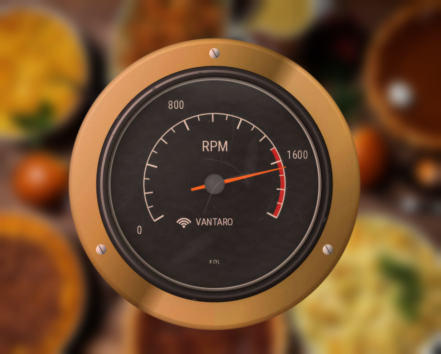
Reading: 1650 rpm
